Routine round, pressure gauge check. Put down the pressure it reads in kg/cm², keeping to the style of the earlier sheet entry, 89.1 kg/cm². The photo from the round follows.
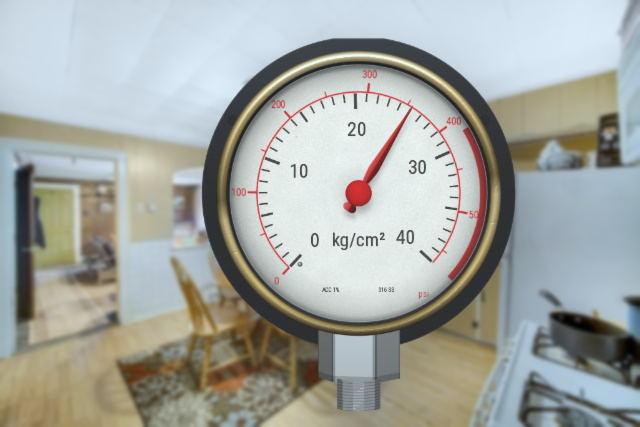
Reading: 25 kg/cm²
